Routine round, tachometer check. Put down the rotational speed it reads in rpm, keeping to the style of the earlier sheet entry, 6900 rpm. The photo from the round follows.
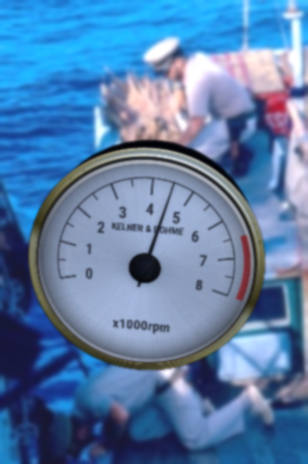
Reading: 4500 rpm
